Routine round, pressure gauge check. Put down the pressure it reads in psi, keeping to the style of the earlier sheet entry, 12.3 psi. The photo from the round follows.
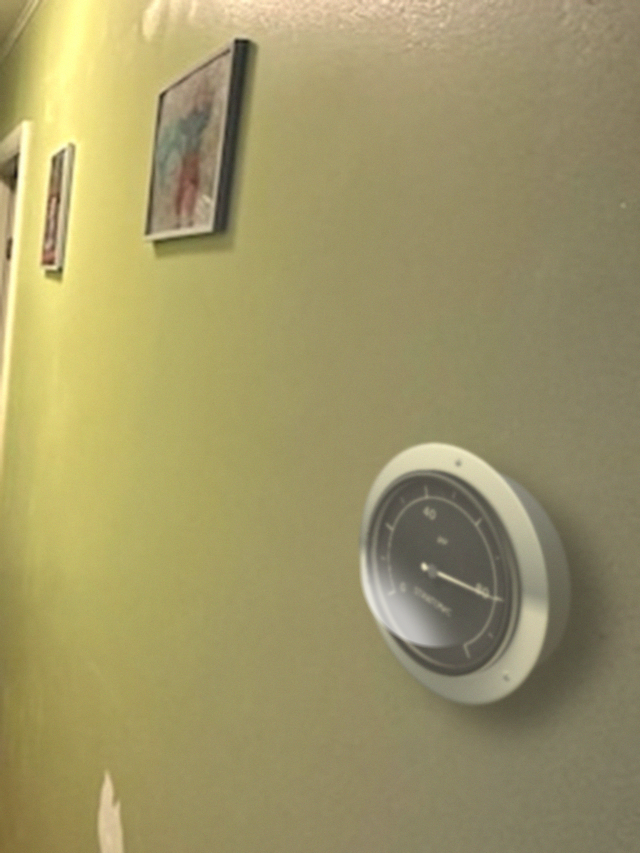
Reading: 80 psi
